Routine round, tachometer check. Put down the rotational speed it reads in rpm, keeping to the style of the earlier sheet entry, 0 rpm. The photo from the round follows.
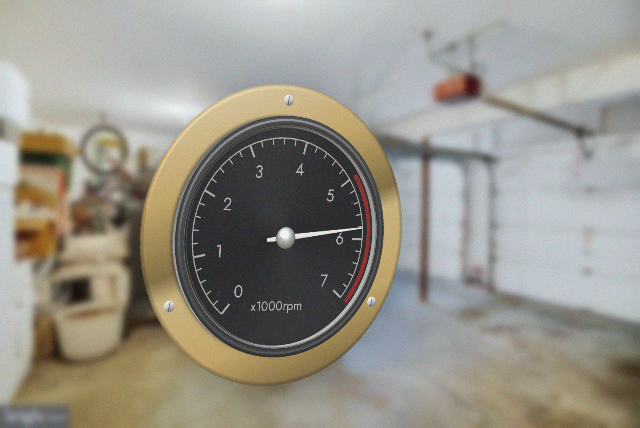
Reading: 5800 rpm
